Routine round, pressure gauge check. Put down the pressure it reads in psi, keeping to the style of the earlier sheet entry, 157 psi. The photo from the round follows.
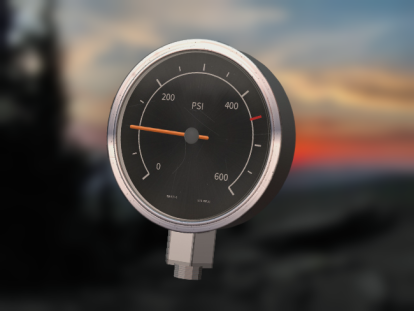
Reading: 100 psi
